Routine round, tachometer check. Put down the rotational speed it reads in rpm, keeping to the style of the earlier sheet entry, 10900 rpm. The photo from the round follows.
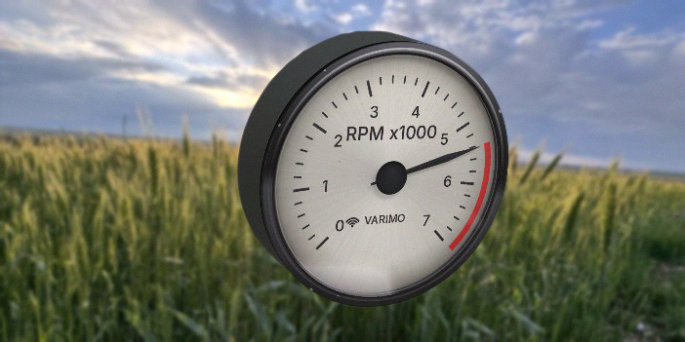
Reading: 5400 rpm
